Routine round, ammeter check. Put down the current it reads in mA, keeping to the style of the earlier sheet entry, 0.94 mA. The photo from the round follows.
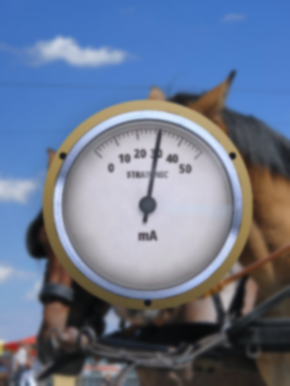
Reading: 30 mA
